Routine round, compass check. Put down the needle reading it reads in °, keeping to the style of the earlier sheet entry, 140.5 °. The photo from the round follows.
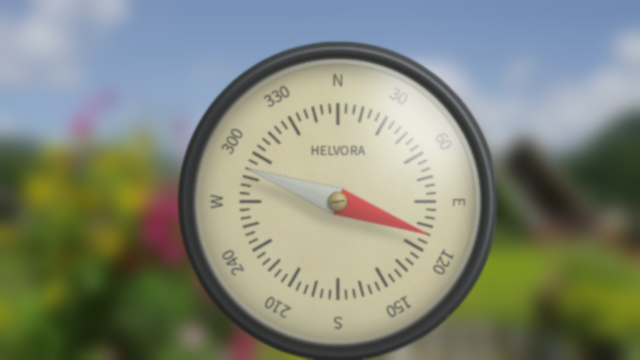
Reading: 110 °
